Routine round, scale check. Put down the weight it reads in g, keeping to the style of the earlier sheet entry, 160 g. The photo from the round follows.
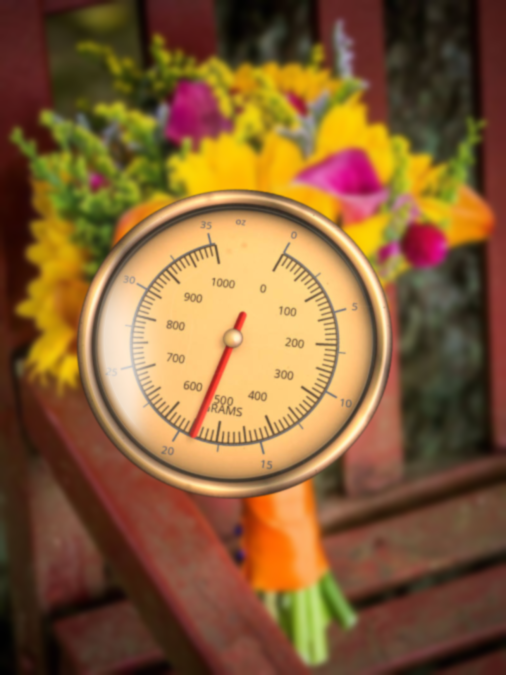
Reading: 540 g
